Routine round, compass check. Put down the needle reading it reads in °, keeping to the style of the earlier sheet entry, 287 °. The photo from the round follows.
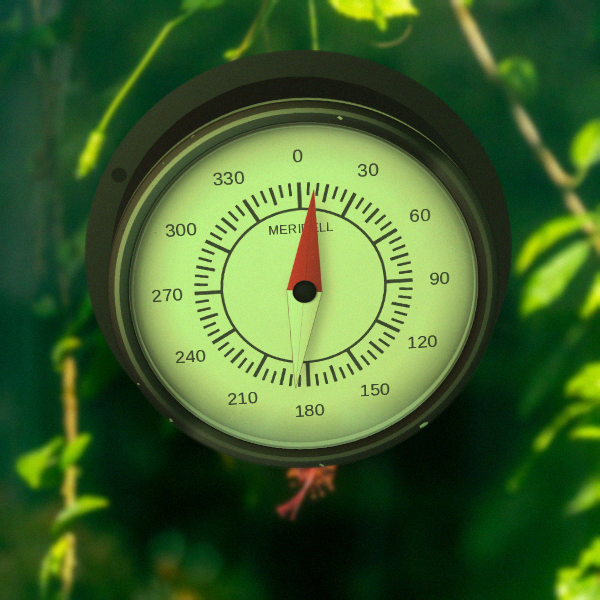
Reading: 7.5 °
